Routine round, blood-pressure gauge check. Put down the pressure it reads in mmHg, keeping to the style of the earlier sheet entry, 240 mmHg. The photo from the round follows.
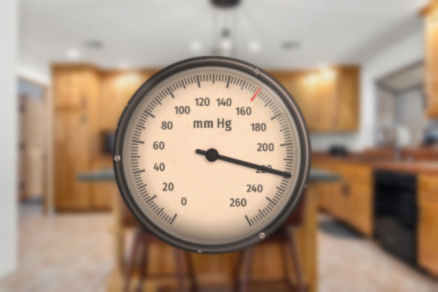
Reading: 220 mmHg
